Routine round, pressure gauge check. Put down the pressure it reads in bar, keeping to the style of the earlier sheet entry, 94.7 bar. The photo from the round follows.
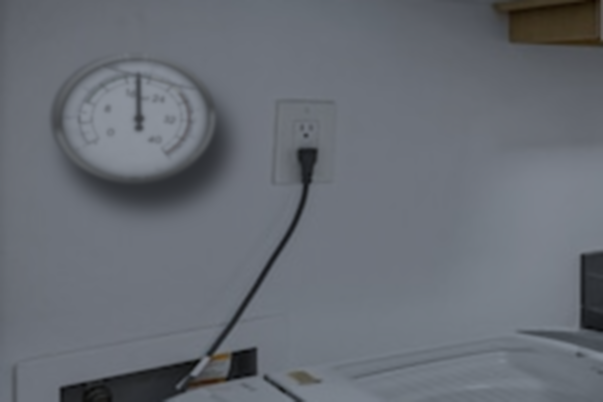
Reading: 18 bar
